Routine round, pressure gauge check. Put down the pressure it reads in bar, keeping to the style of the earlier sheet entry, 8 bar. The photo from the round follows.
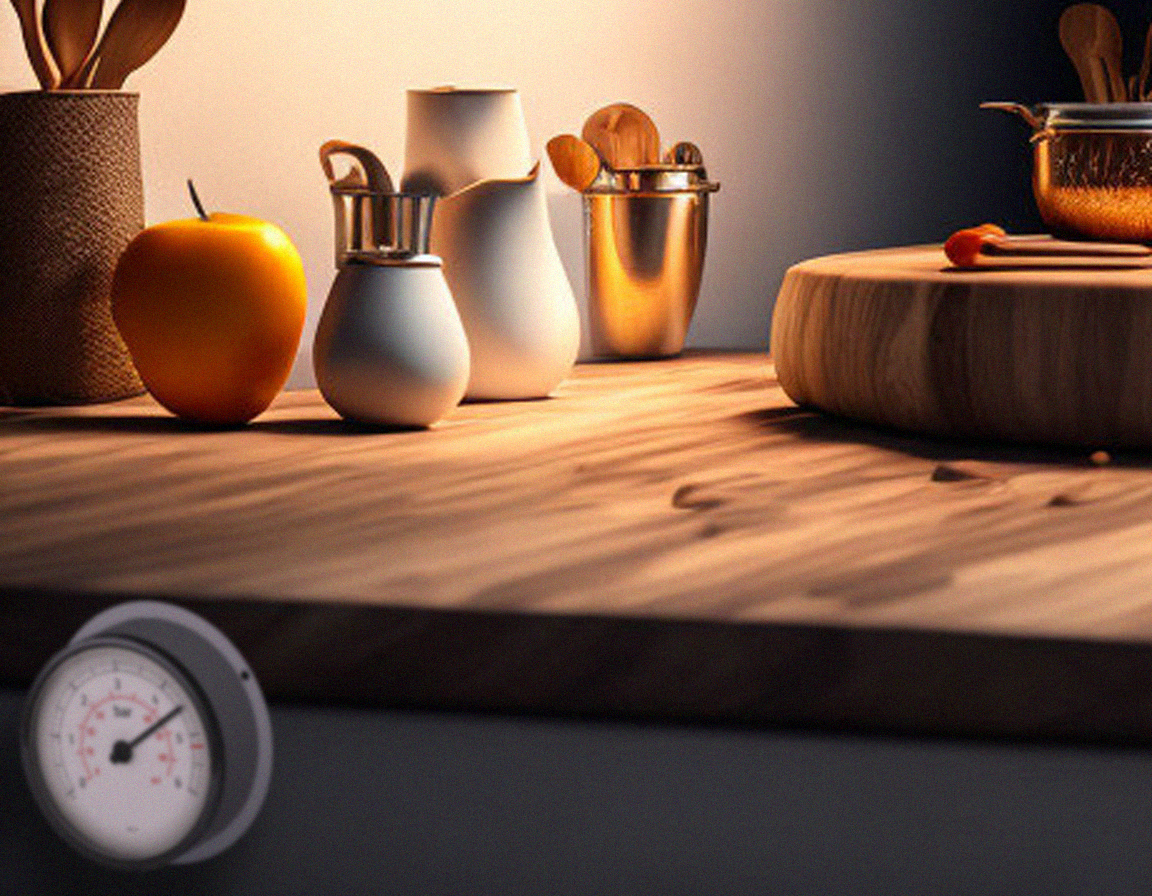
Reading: 4.5 bar
